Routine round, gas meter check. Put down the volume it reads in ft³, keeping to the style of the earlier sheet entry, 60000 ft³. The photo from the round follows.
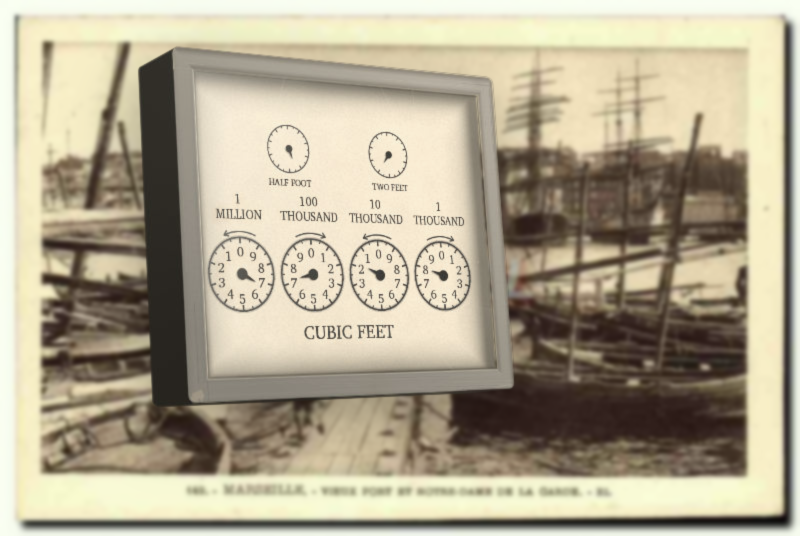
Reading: 671800 ft³
